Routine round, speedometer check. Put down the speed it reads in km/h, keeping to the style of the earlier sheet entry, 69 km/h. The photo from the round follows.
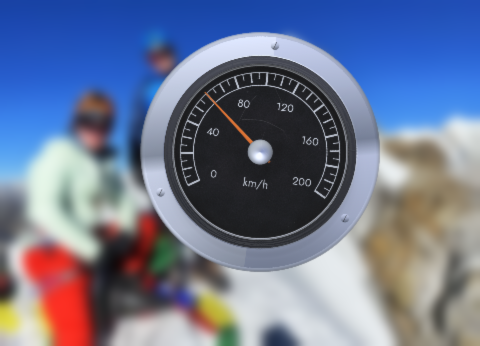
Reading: 60 km/h
